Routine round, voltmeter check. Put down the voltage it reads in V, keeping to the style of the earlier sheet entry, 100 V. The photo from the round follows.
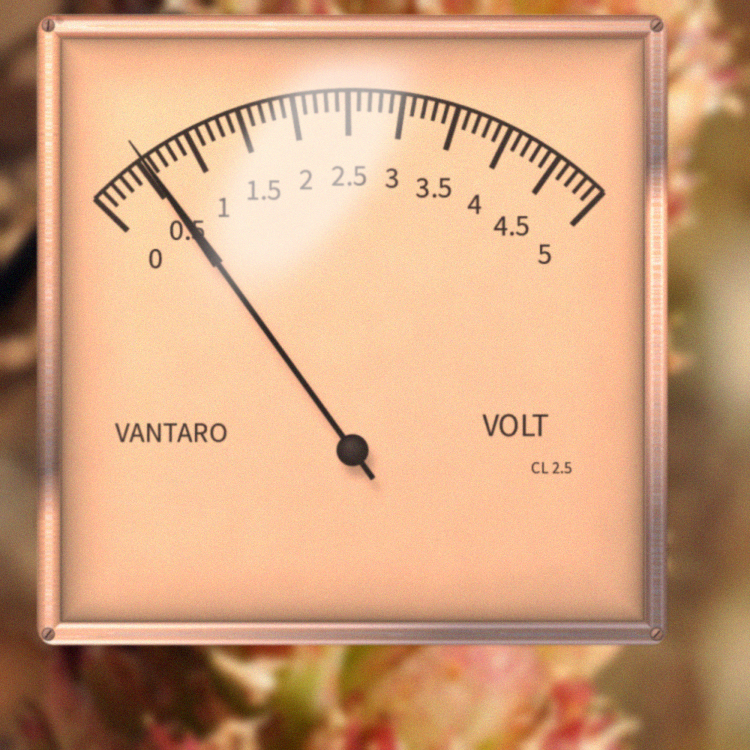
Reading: 0.55 V
